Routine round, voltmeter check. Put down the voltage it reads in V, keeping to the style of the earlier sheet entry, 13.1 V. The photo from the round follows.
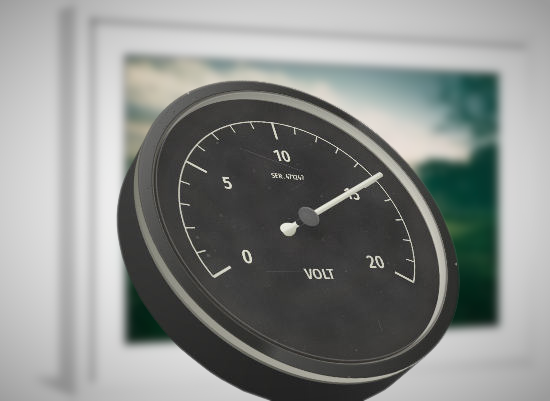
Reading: 15 V
